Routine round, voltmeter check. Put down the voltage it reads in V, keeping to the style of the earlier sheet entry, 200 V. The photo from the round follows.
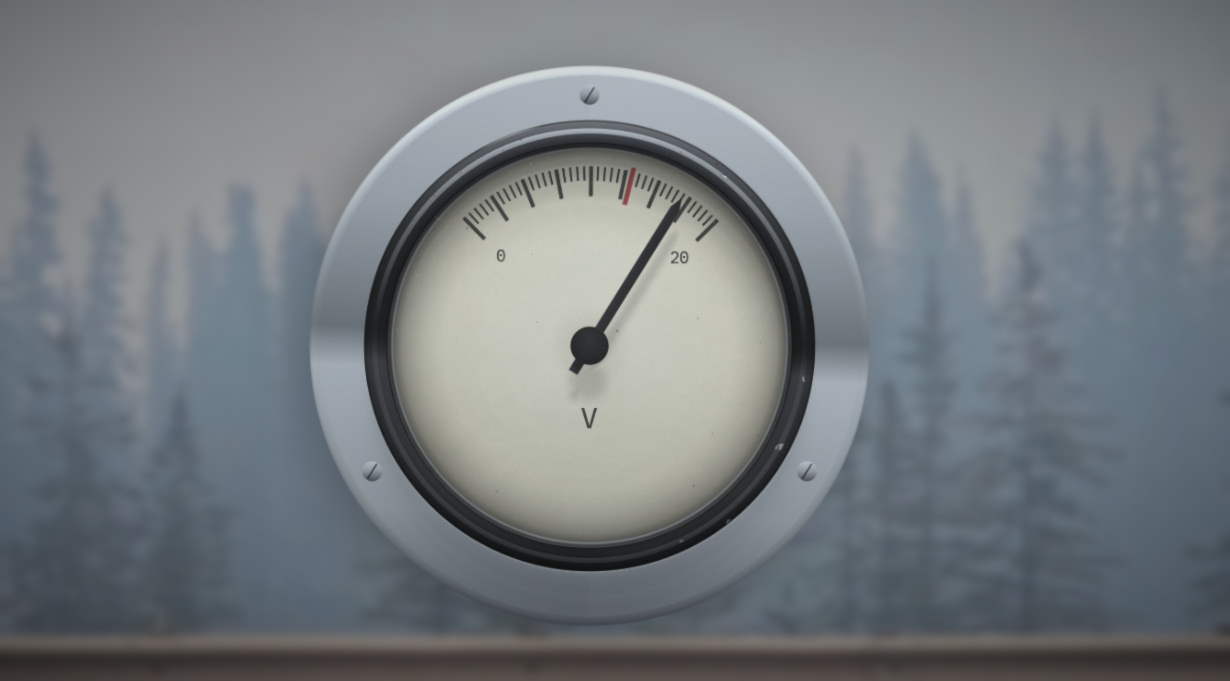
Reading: 17 V
